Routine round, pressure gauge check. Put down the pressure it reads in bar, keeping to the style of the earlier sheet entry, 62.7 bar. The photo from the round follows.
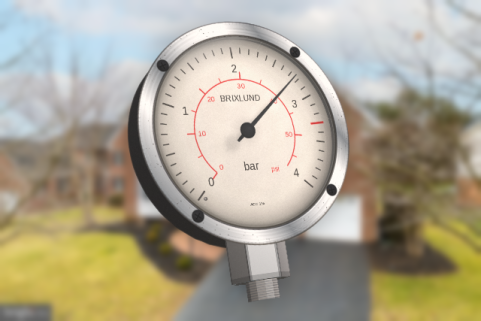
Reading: 2.75 bar
